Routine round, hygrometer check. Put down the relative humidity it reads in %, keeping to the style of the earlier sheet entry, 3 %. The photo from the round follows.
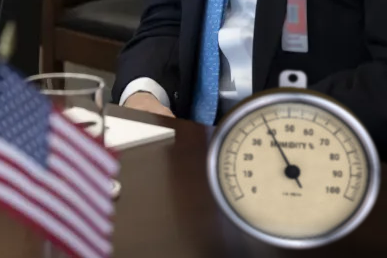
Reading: 40 %
